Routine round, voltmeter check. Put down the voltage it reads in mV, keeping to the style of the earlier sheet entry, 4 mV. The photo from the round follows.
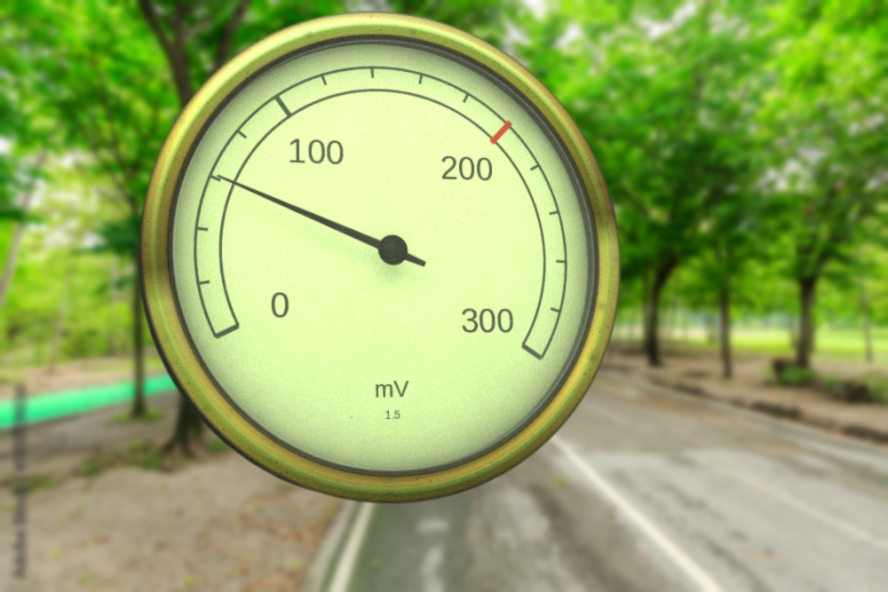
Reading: 60 mV
